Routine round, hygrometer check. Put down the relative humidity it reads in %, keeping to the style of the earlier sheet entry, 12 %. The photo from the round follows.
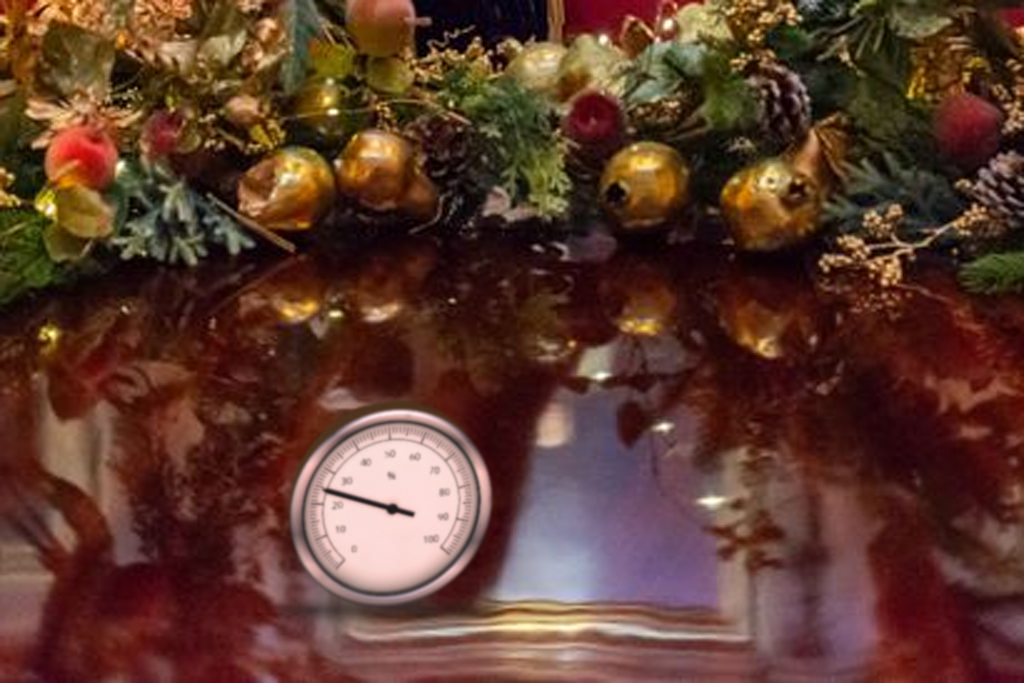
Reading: 25 %
